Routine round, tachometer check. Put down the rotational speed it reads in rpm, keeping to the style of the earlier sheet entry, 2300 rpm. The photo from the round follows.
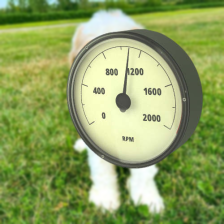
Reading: 1100 rpm
